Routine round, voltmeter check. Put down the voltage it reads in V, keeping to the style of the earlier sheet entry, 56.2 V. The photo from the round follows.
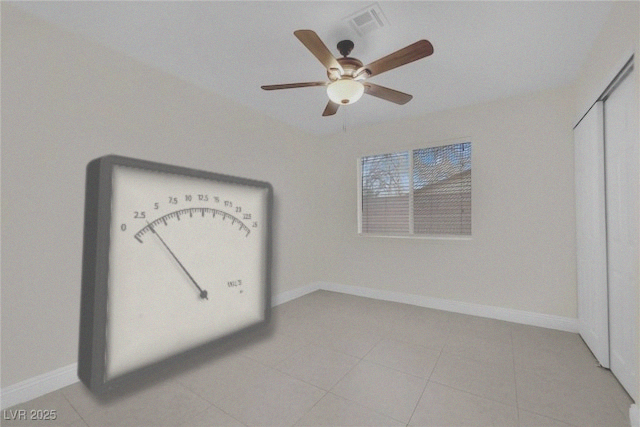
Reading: 2.5 V
